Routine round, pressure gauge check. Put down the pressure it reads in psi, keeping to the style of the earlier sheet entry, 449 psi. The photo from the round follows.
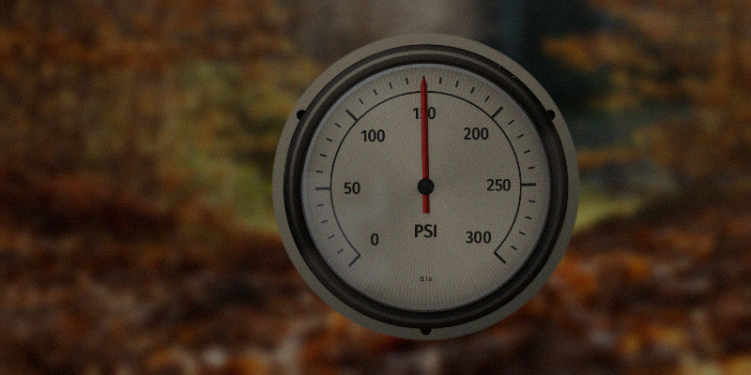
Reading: 150 psi
